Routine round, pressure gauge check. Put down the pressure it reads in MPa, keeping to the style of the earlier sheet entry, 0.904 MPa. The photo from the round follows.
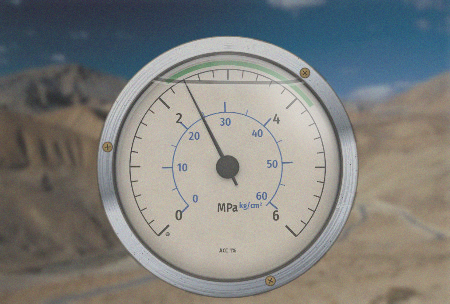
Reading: 2.4 MPa
